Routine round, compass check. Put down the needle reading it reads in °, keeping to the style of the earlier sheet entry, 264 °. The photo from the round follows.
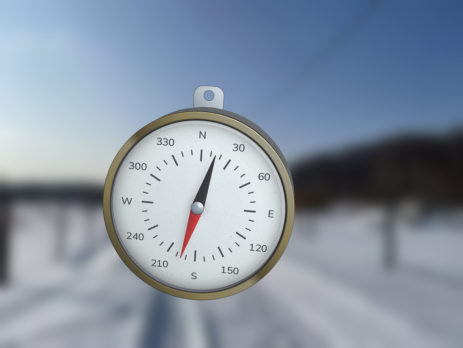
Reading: 195 °
